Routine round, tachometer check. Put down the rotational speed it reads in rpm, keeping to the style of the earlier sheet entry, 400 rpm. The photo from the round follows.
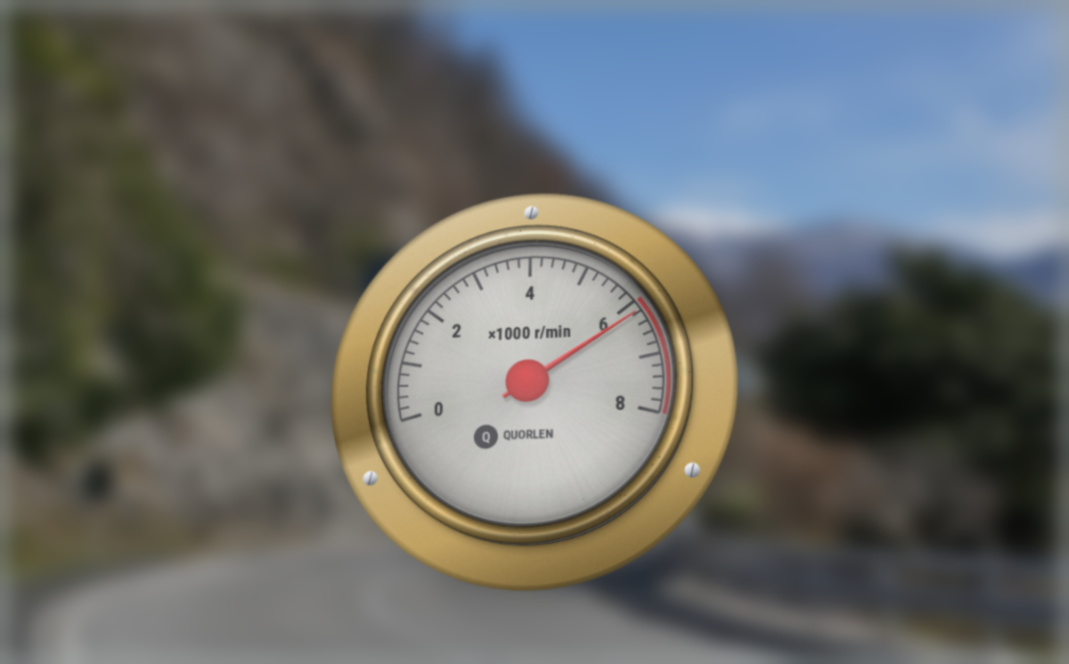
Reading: 6200 rpm
